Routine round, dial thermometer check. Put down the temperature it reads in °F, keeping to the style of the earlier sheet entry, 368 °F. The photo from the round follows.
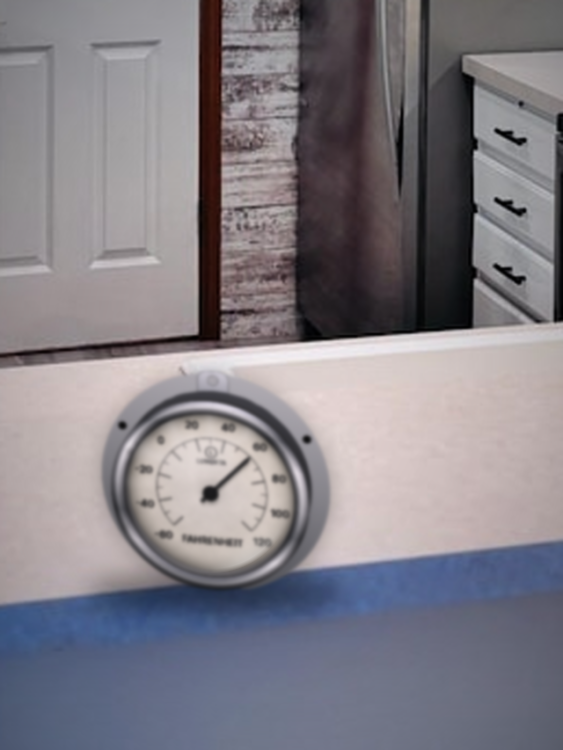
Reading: 60 °F
